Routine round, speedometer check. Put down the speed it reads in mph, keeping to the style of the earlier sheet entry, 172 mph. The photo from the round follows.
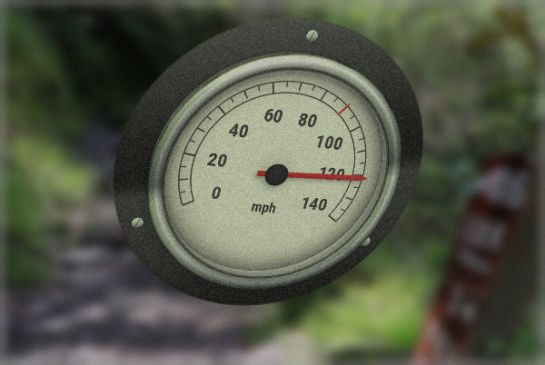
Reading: 120 mph
